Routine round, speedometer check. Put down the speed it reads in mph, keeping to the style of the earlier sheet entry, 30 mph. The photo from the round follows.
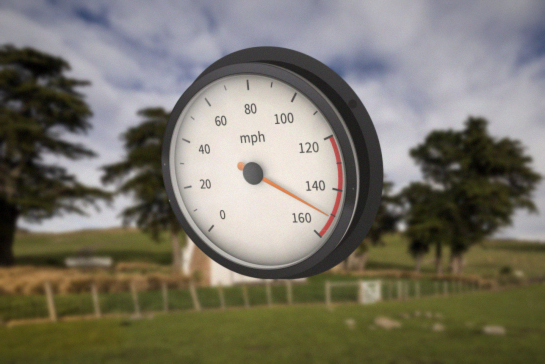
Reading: 150 mph
